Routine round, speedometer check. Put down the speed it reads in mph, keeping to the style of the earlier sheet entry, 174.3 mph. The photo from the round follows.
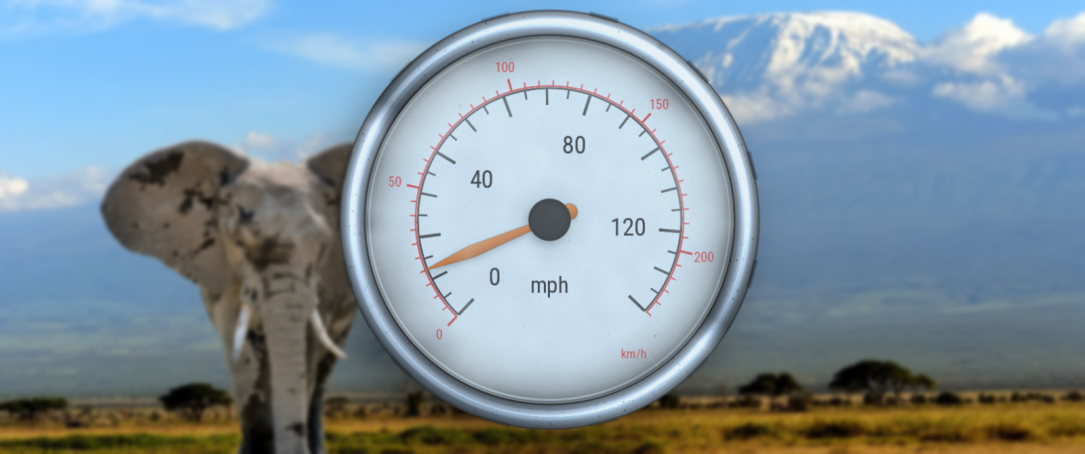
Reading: 12.5 mph
